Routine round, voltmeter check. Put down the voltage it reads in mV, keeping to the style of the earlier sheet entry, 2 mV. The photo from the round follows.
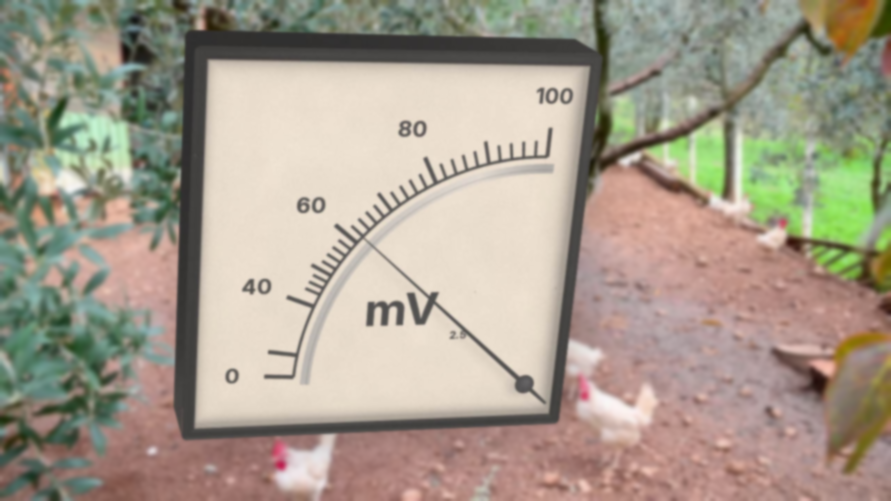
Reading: 62 mV
